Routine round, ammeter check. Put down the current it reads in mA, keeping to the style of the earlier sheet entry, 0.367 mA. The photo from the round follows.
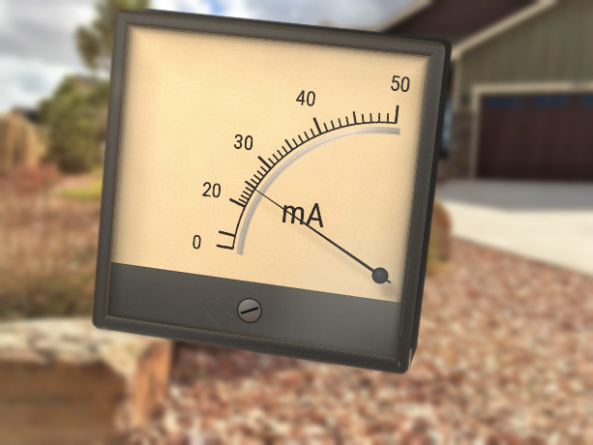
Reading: 25 mA
